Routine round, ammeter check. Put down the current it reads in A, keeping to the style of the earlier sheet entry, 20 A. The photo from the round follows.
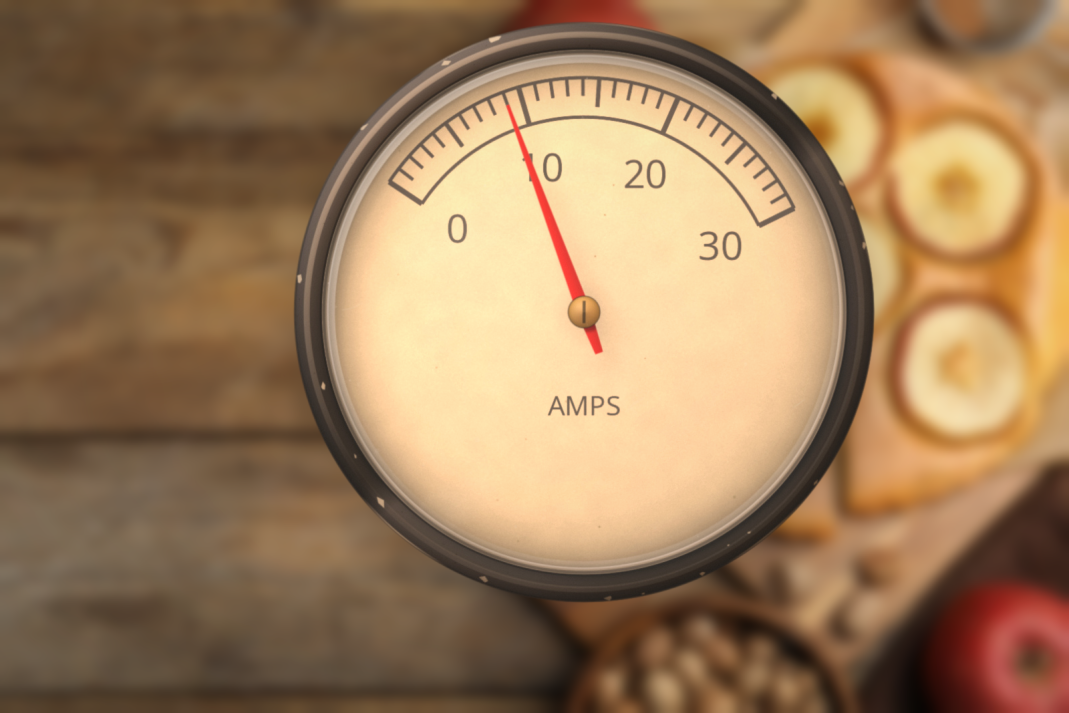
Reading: 9 A
